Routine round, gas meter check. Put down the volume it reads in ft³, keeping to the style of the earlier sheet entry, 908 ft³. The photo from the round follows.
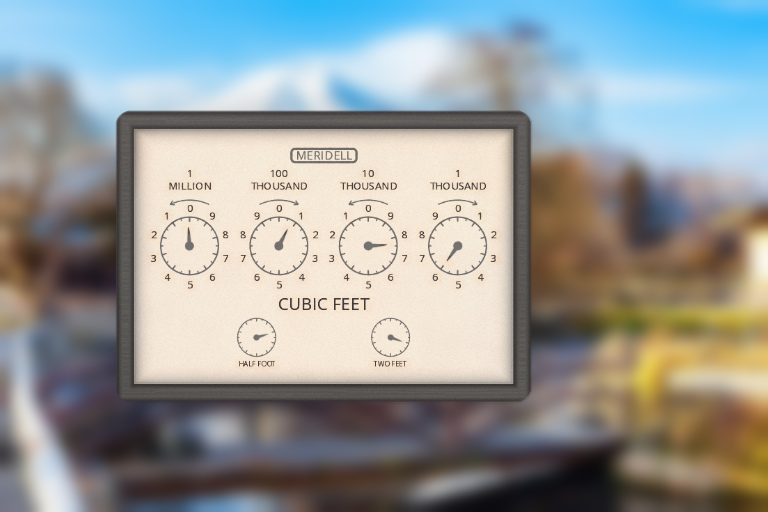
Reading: 7600 ft³
